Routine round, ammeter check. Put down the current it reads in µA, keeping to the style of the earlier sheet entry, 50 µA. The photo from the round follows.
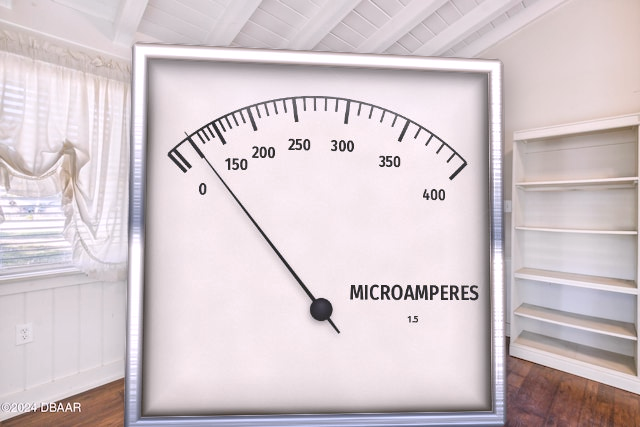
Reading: 100 µA
